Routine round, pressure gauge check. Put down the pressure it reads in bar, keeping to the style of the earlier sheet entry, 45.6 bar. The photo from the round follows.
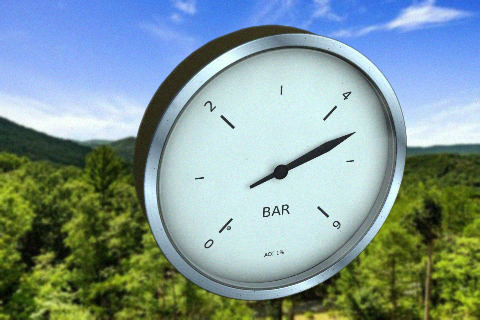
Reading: 4.5 bar
